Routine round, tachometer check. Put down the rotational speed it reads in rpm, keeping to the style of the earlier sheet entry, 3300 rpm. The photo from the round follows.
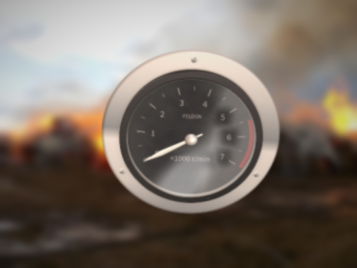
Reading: 0 rpm
